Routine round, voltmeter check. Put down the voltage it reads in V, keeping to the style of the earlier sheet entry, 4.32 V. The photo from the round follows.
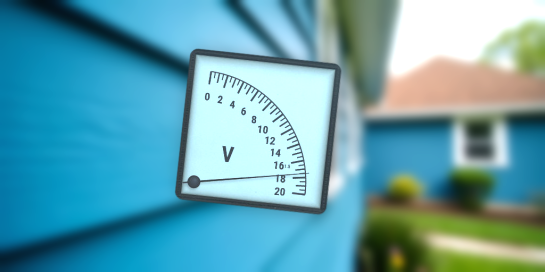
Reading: 17.5 V
